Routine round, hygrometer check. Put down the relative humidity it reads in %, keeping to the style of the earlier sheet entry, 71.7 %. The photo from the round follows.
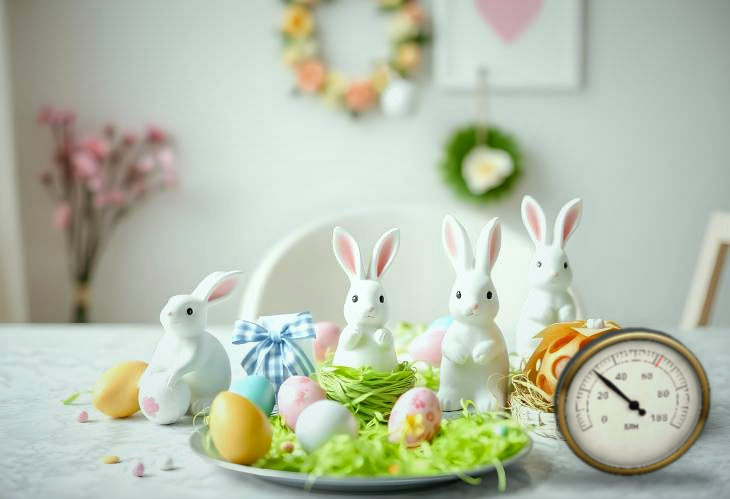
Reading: 30 %
